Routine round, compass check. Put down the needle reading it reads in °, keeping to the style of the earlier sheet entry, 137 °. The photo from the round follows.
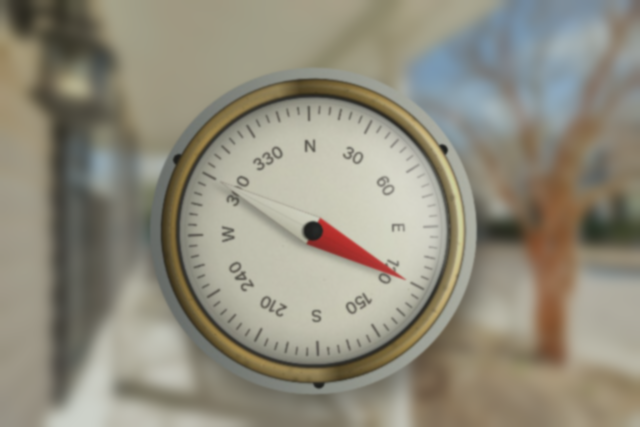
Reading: 120 °
